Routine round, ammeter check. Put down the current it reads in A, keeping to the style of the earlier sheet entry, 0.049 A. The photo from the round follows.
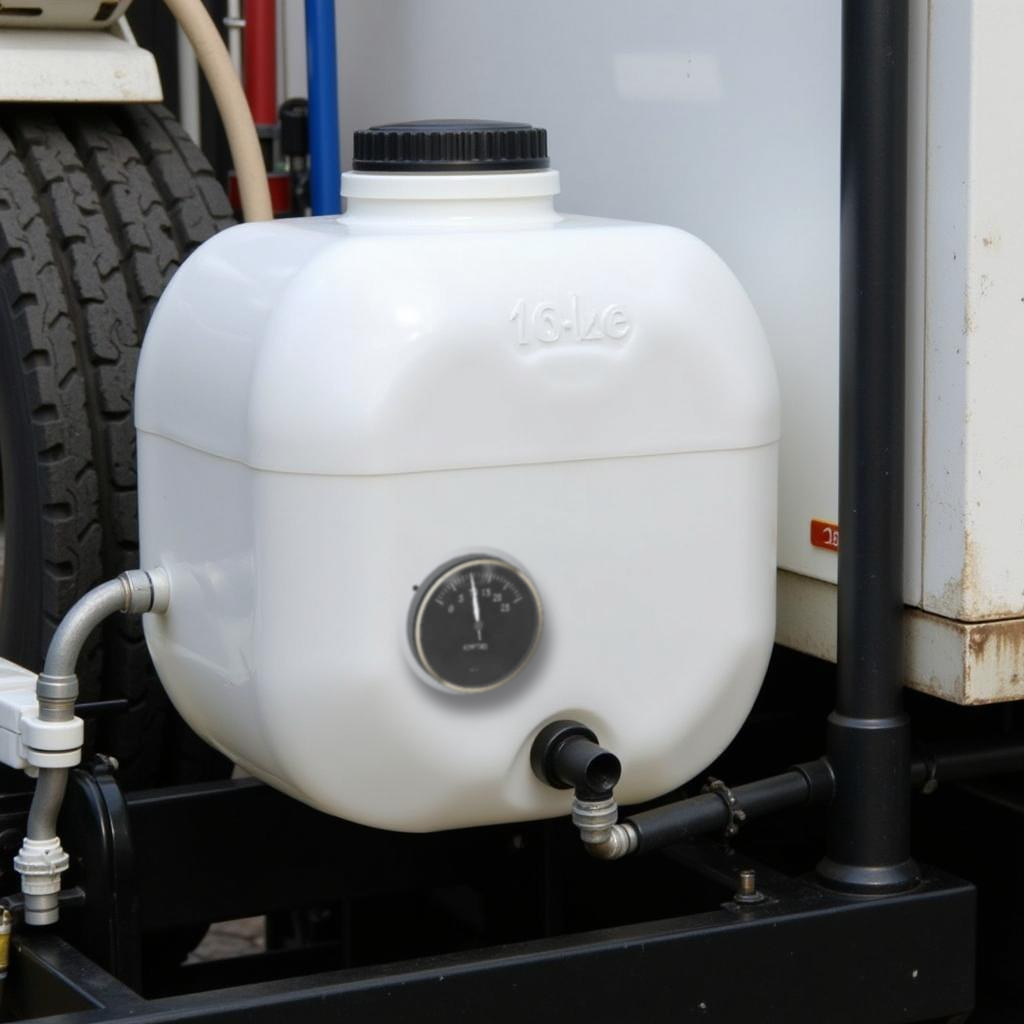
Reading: 10 A
